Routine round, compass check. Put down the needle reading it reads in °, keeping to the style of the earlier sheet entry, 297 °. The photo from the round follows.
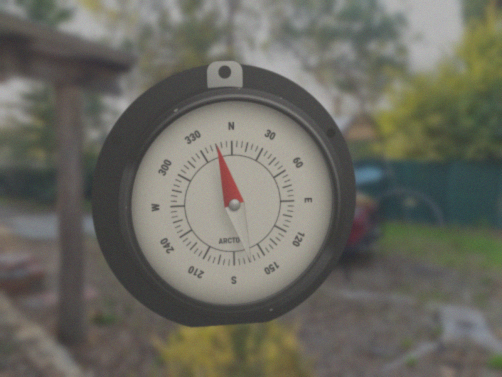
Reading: 345 °
